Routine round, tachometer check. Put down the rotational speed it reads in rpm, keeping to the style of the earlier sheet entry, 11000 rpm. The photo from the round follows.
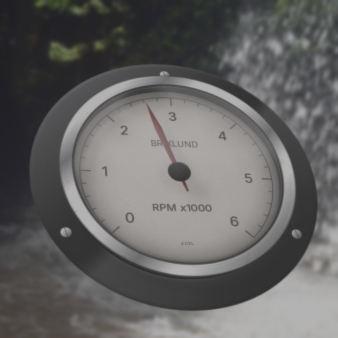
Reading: 2600 rpm
